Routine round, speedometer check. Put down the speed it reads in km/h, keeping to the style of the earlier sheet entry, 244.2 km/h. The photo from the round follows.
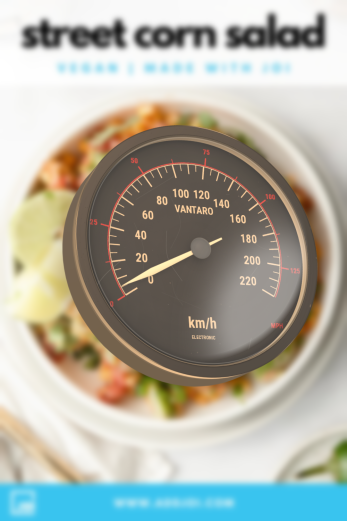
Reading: 5 km/h
